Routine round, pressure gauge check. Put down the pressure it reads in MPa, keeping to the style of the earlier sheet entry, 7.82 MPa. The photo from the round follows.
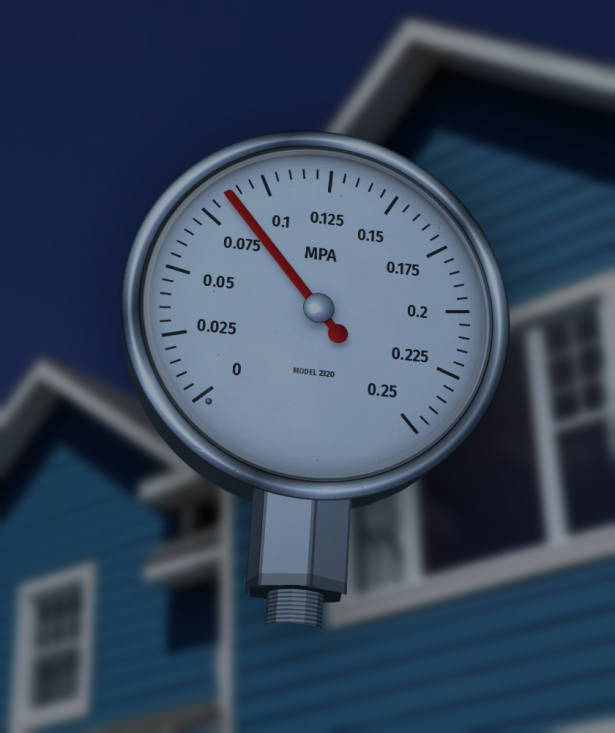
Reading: 0.085 MPa
